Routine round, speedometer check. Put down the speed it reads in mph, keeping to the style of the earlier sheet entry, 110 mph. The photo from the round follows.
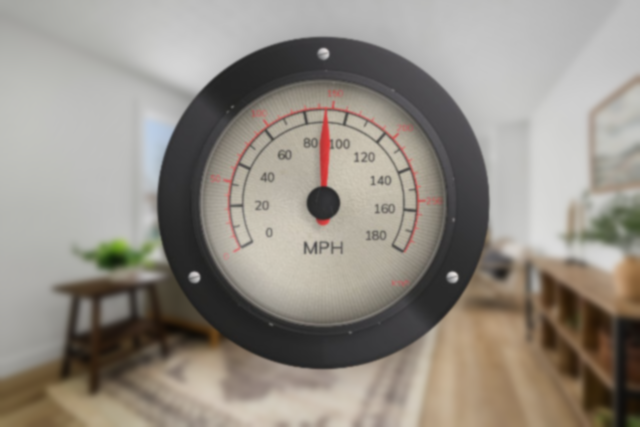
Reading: 90 mph
